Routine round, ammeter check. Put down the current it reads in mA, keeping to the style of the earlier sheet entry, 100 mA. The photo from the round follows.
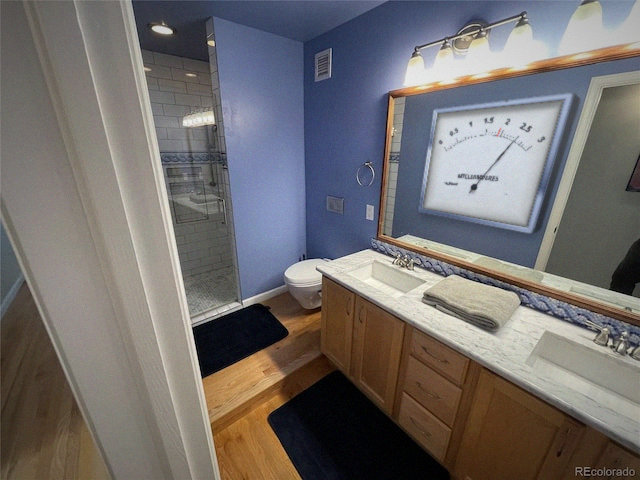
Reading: 2.5 mA
